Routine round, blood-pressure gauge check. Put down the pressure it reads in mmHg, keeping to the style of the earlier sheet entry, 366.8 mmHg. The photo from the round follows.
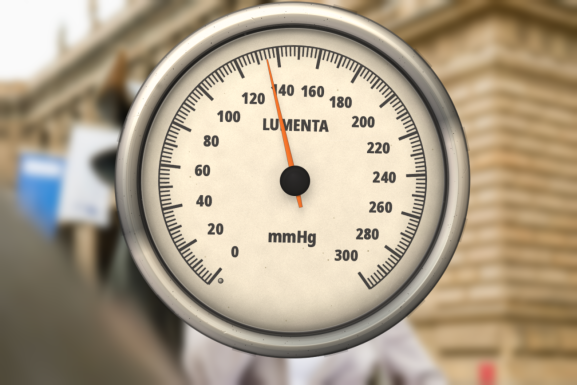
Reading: 134 mmHg
